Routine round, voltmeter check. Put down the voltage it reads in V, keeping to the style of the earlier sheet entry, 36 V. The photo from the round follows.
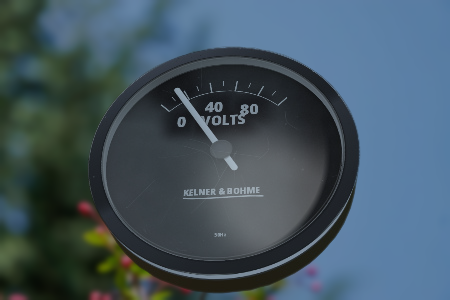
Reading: 15 V
